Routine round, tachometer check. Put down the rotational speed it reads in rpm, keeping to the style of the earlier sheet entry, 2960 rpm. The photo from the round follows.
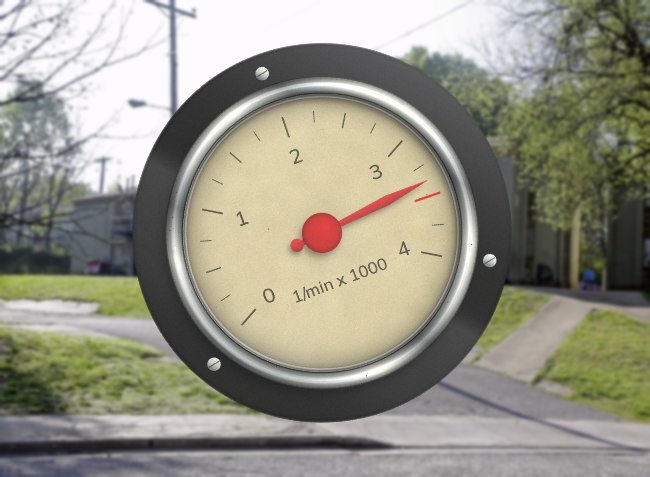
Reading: 3375 rpm
